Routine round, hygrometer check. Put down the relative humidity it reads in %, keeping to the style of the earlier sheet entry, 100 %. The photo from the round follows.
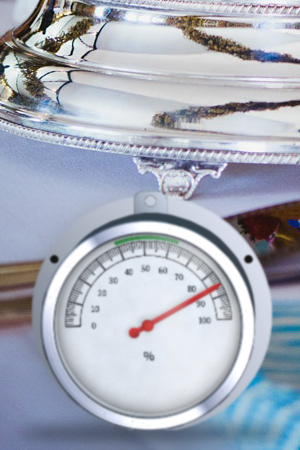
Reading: 85 %
